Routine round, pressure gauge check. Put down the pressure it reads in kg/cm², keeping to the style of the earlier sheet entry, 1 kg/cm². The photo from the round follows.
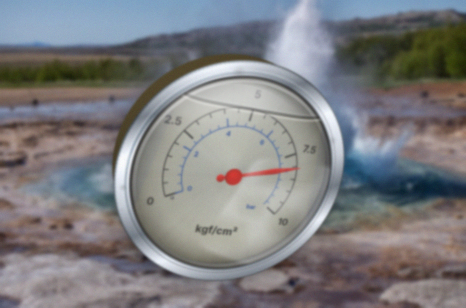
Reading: 8 kg/cm²
